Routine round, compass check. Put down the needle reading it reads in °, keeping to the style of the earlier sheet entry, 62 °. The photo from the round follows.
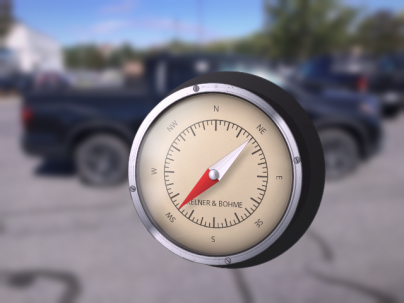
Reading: 225 °
